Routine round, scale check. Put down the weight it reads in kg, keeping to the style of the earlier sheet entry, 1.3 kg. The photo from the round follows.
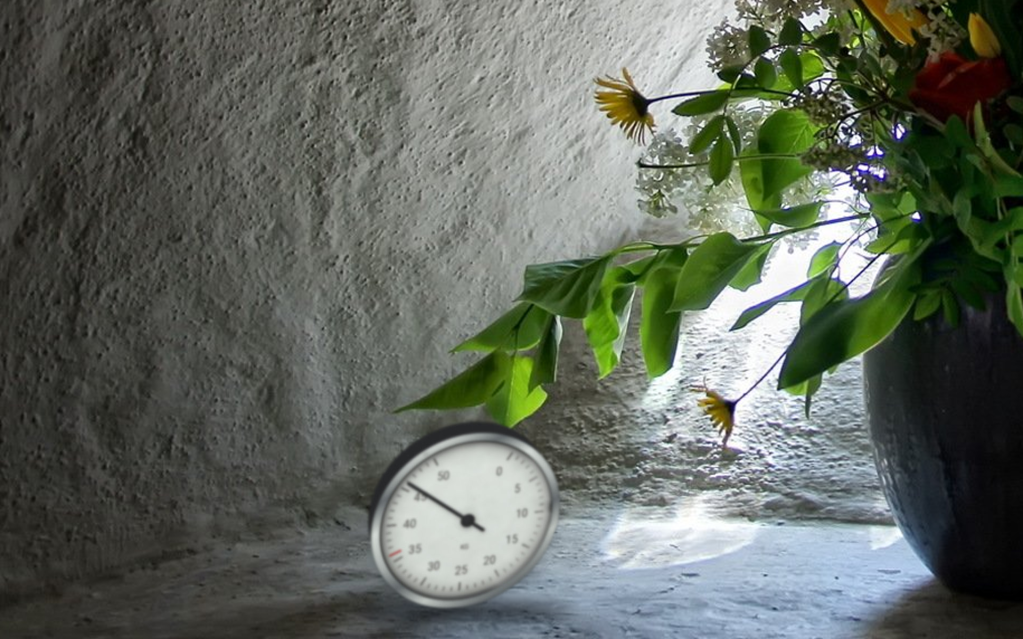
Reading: 46 kg
